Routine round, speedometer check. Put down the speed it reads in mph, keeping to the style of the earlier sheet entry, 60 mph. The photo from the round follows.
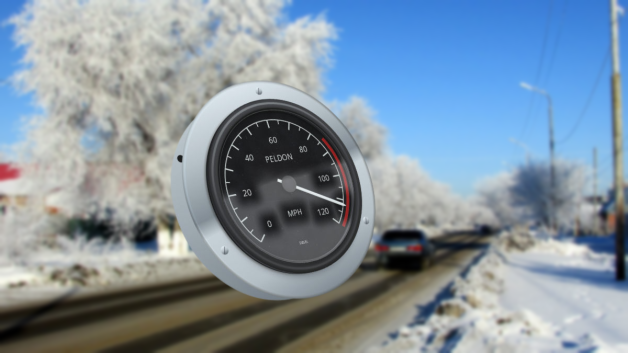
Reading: 112.5 mph
